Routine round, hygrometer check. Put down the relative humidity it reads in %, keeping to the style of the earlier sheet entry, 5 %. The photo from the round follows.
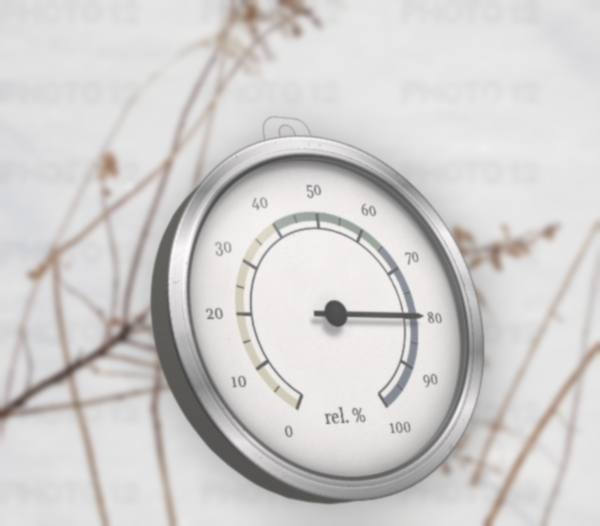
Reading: 80 %
